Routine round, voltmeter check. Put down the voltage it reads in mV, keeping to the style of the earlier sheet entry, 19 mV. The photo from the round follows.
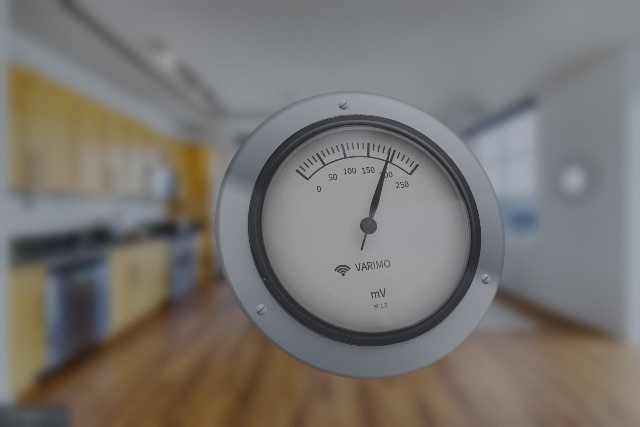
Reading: 190 mV
